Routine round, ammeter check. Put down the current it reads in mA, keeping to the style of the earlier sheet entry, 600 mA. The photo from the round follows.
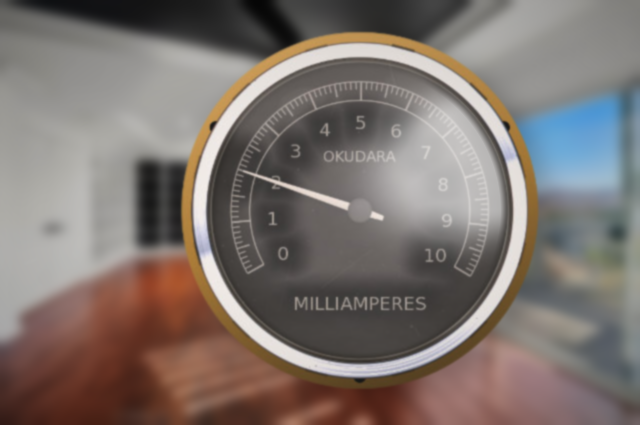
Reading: 2 mA
